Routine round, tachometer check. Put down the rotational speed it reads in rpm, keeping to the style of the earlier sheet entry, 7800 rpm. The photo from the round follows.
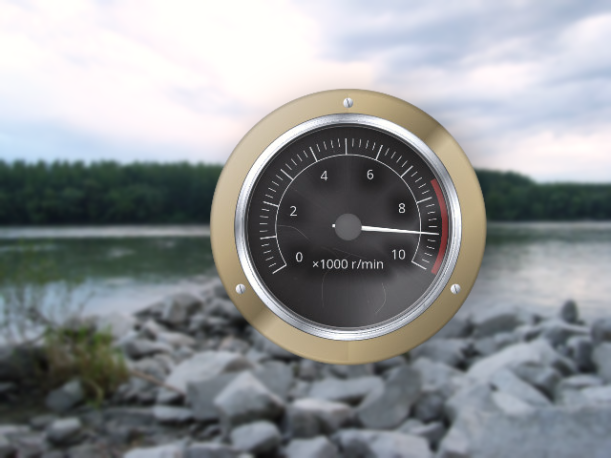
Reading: 9000 rpm
